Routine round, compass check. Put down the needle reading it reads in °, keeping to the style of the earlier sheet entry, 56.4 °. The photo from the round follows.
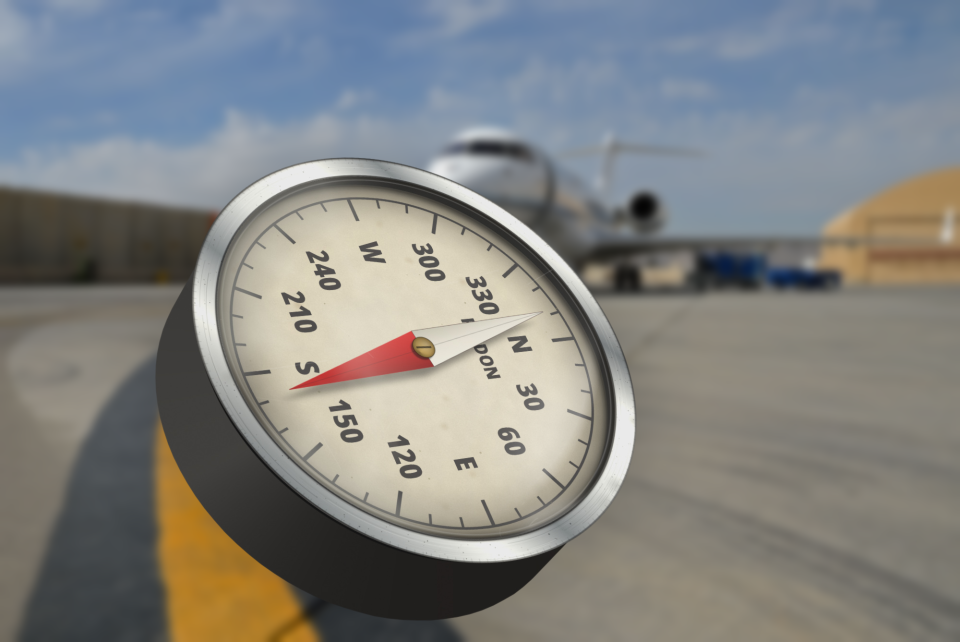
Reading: 170 °
